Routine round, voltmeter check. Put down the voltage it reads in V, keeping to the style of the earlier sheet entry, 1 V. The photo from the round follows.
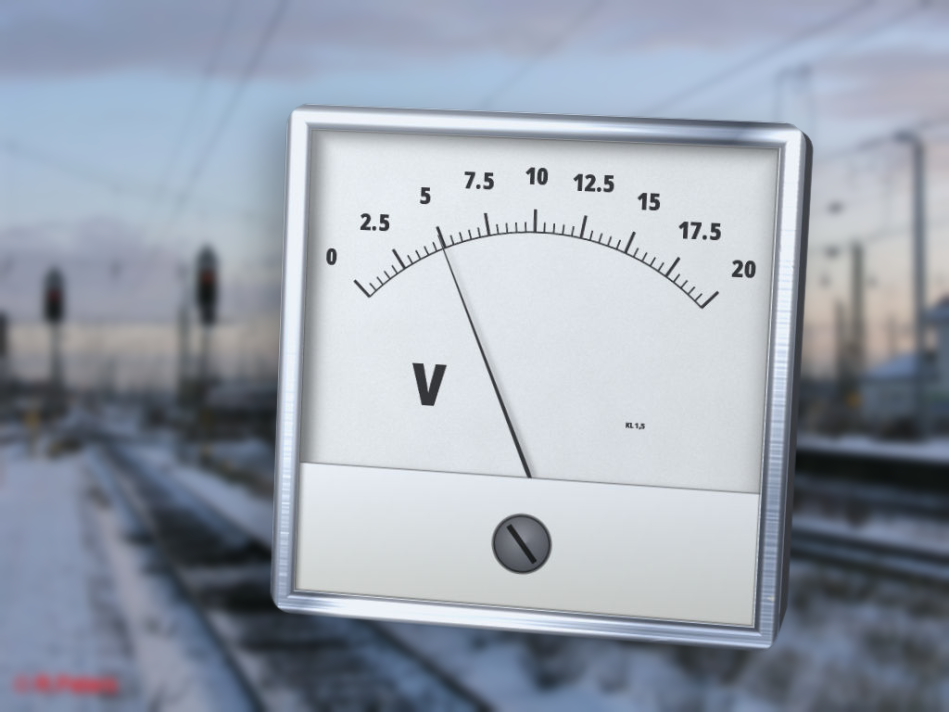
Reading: 5 V
